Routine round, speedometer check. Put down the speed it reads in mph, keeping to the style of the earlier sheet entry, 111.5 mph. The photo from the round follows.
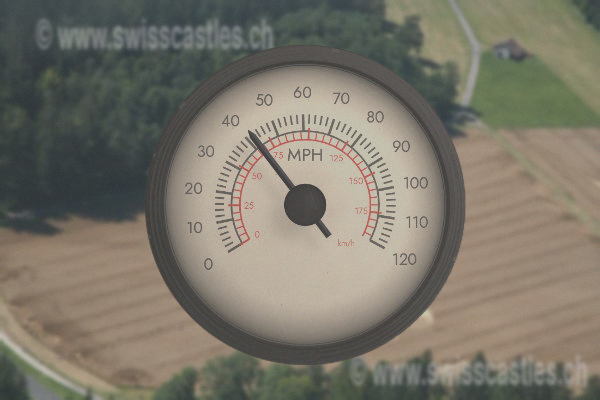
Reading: 42 mph
